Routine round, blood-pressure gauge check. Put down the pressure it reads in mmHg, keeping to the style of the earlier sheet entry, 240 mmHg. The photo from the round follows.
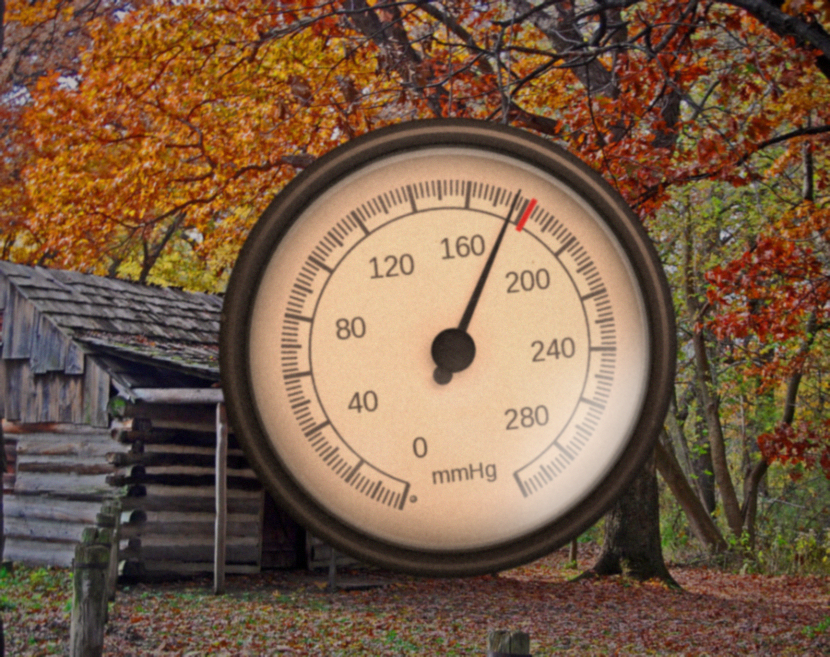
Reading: 176 mmHg
